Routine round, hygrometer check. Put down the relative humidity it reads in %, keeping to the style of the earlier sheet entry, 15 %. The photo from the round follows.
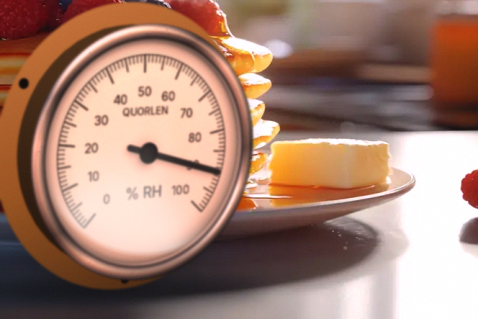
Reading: 90 %
